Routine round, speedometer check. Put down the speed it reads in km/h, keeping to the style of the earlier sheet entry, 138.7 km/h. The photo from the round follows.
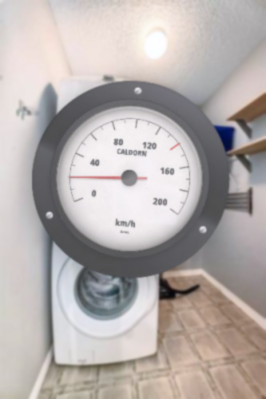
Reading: 20 km/h
